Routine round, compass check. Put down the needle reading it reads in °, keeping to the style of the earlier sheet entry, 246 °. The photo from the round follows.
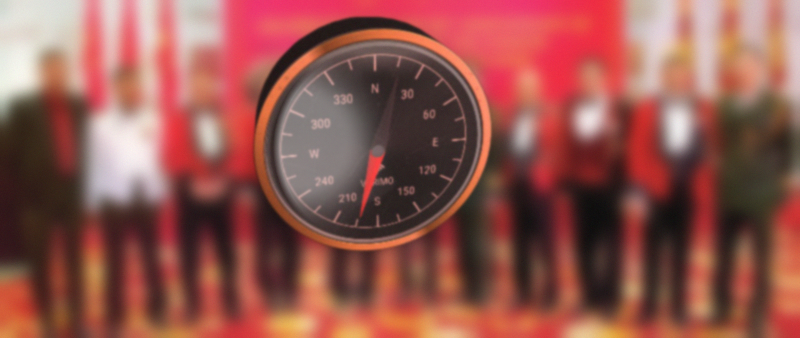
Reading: 195 °
